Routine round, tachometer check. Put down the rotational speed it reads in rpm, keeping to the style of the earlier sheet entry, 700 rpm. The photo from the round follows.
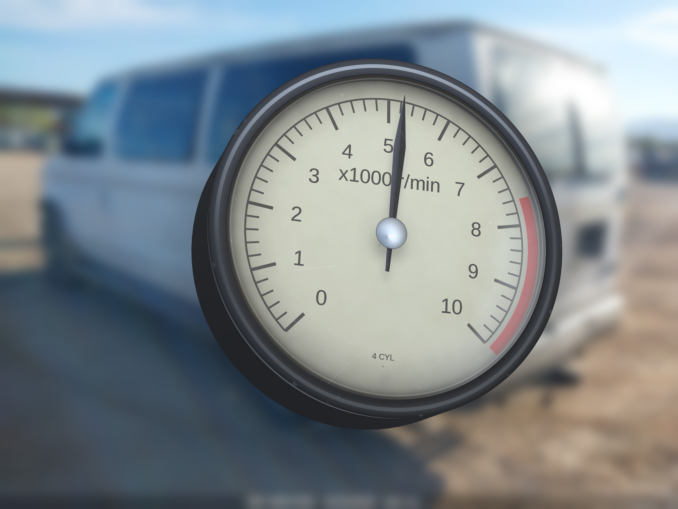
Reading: 5200 rpm
